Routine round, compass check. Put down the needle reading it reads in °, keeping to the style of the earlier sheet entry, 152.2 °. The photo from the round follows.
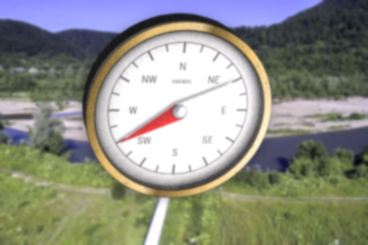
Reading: 240 °
